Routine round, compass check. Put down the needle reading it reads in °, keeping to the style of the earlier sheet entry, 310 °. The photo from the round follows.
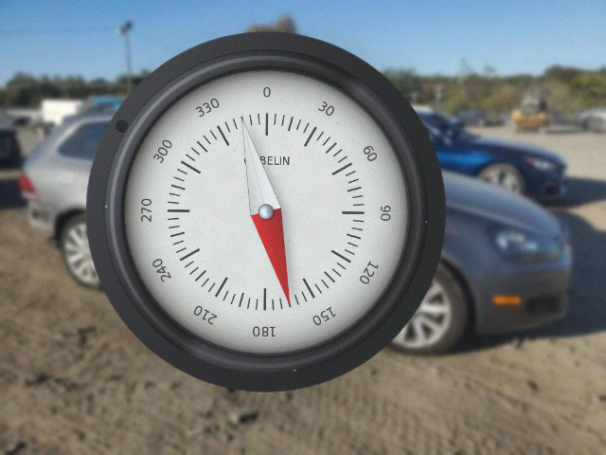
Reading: 165 °
